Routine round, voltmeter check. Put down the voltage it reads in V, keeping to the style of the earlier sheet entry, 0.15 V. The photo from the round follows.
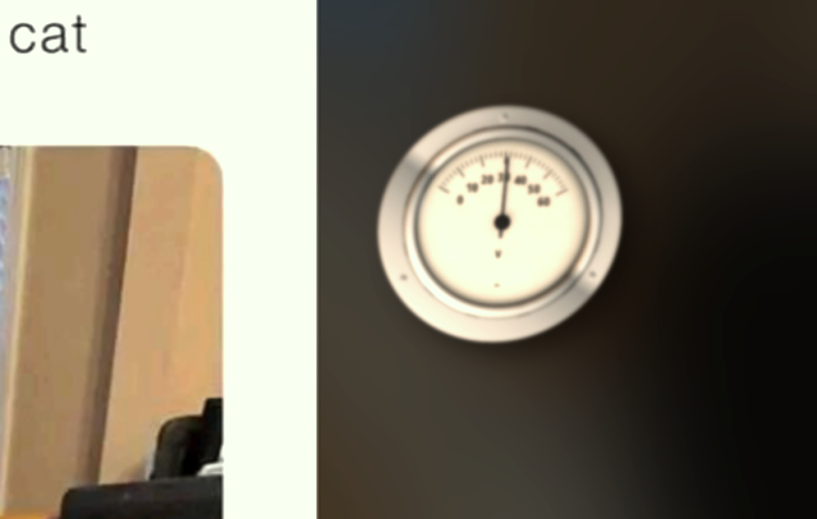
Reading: 30 V
